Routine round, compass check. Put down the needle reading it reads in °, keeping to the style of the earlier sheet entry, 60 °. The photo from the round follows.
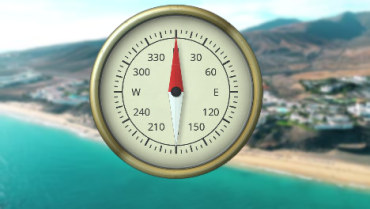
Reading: 0 °
